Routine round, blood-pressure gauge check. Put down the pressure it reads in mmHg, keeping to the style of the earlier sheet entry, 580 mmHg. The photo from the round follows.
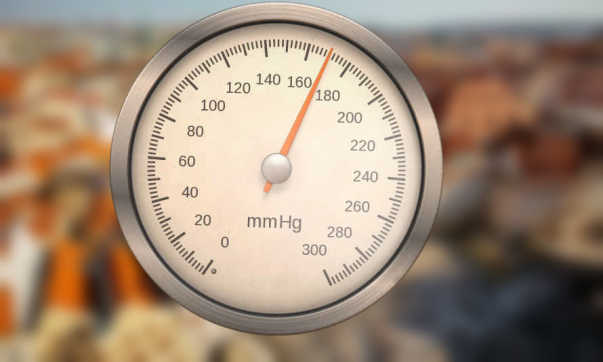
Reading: 170 mmHg
